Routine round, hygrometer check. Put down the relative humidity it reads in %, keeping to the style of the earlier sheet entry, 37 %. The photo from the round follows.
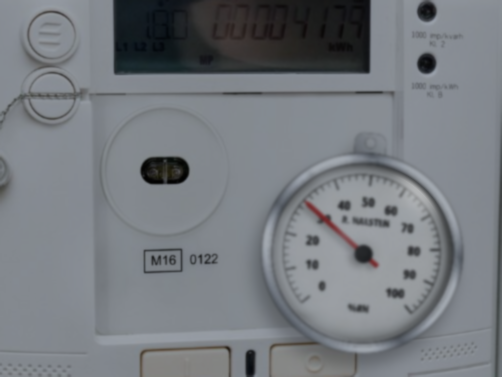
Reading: 30 %
